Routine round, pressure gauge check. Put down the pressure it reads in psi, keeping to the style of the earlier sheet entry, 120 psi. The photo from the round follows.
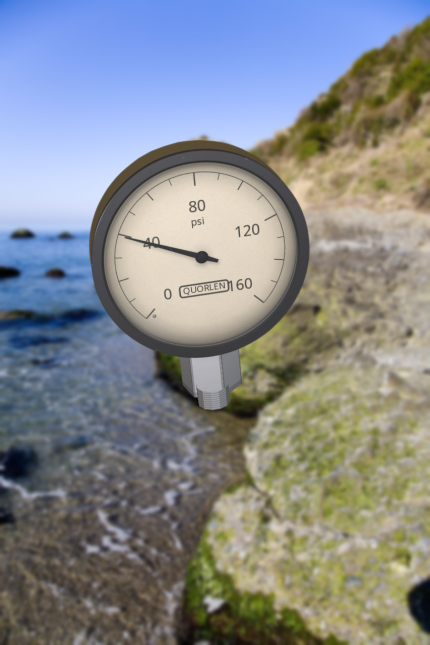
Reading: 40 psi
